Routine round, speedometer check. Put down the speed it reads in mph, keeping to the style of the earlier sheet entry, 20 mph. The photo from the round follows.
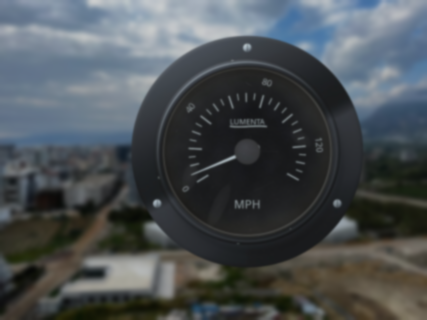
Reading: 5 mph
